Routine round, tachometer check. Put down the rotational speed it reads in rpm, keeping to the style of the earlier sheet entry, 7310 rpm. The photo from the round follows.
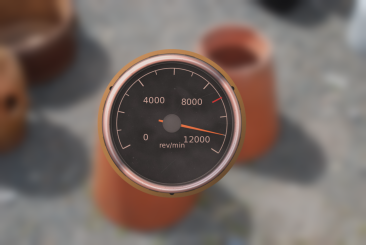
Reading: 11000 rpm
